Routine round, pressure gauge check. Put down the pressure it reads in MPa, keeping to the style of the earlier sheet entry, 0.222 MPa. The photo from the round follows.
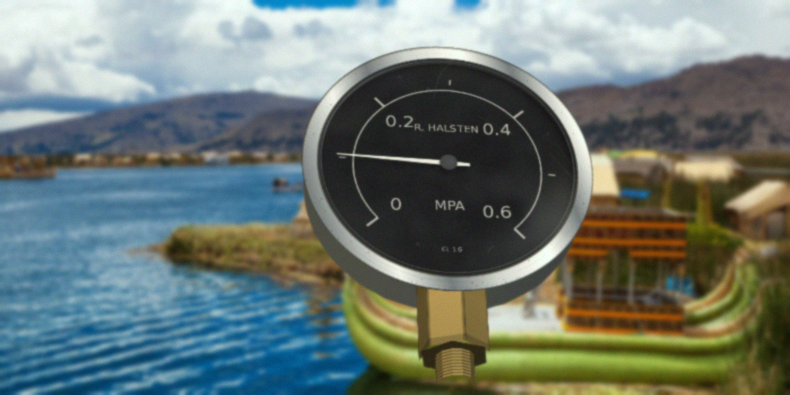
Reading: 0.1 MPa
